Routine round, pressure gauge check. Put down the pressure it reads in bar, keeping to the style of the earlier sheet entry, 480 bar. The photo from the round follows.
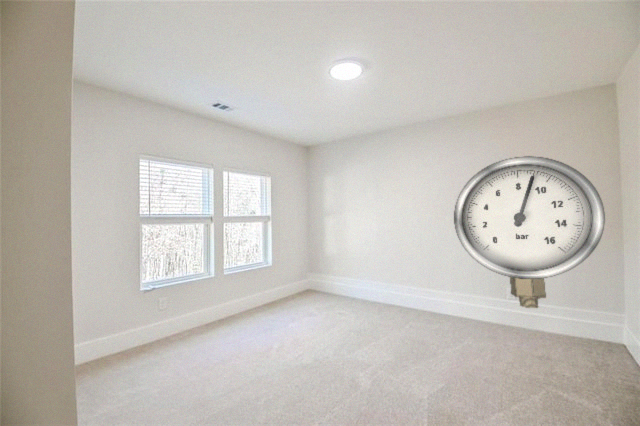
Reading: 9 bar
